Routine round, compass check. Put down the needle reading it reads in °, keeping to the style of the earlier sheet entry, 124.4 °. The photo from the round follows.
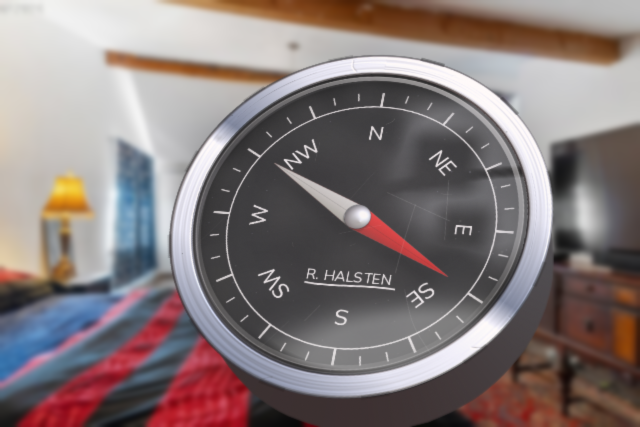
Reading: 120 °
